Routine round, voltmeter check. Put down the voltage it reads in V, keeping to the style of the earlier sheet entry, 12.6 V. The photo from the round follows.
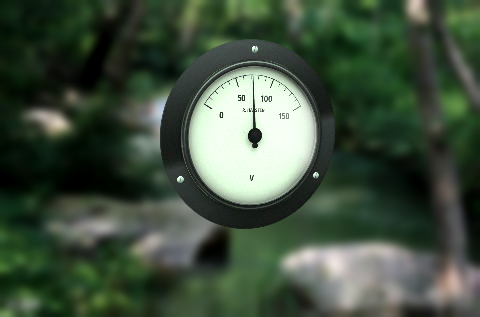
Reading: 70 V
